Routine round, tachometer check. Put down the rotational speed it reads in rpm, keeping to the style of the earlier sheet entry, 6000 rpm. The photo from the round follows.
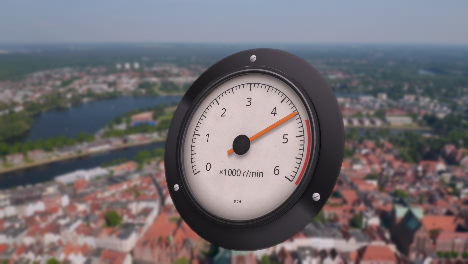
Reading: 4500 rpm
